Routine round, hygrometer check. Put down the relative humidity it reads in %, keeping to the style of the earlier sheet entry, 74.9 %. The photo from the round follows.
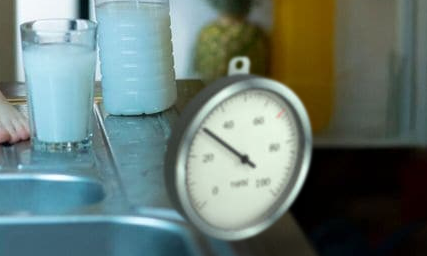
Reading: 30 %
